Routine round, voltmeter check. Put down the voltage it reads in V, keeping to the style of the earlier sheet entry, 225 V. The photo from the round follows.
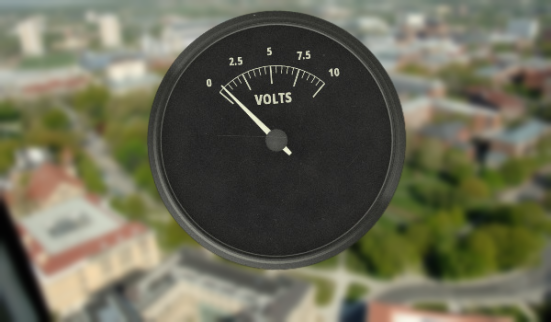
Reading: 0.5 V
